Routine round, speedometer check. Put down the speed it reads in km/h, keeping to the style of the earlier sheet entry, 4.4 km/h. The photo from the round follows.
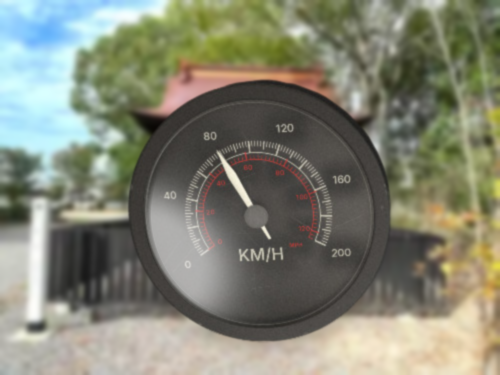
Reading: 80 km/h
